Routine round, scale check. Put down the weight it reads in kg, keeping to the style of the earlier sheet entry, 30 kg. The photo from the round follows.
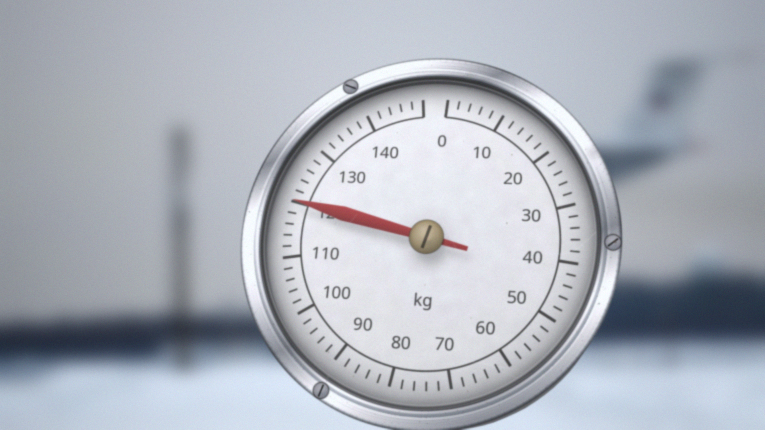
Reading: 120 kg
